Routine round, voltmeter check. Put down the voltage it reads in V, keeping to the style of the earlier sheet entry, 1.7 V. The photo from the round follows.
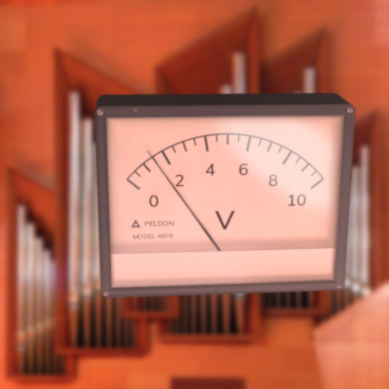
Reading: 1.5 V
